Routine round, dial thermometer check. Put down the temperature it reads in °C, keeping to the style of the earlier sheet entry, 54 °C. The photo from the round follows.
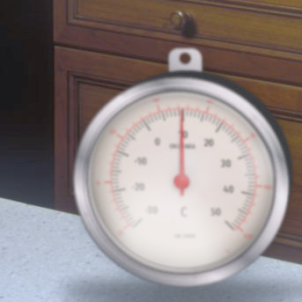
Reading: 10 °C
